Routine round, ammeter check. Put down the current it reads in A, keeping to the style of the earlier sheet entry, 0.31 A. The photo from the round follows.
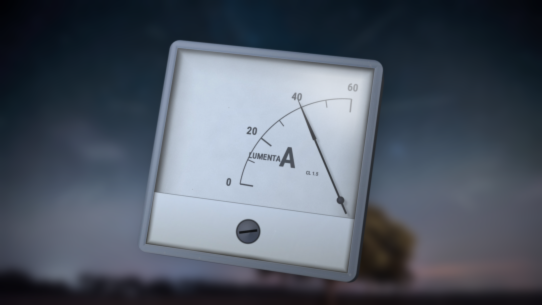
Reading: 40 A
